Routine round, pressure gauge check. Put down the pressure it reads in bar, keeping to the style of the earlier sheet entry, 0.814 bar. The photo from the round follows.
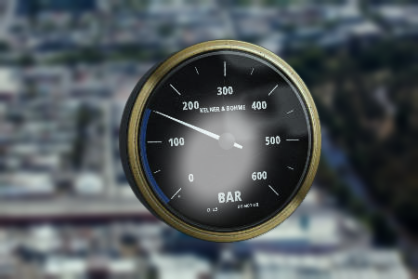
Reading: 150 bar
